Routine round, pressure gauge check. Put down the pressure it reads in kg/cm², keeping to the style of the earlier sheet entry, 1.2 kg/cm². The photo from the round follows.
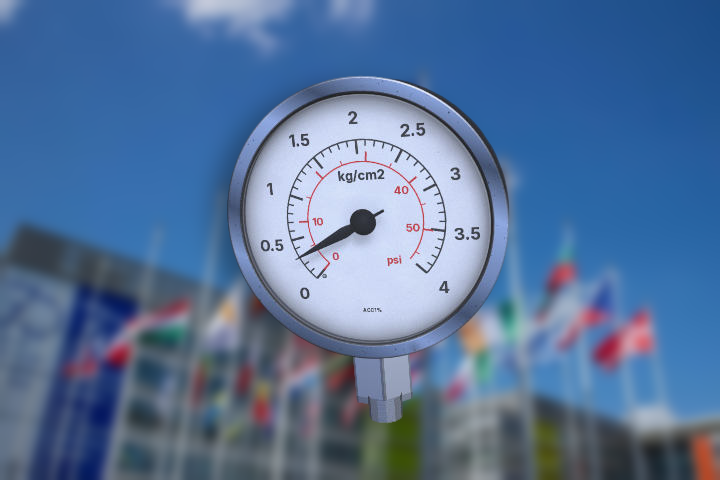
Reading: 0.3 kg/cm²
